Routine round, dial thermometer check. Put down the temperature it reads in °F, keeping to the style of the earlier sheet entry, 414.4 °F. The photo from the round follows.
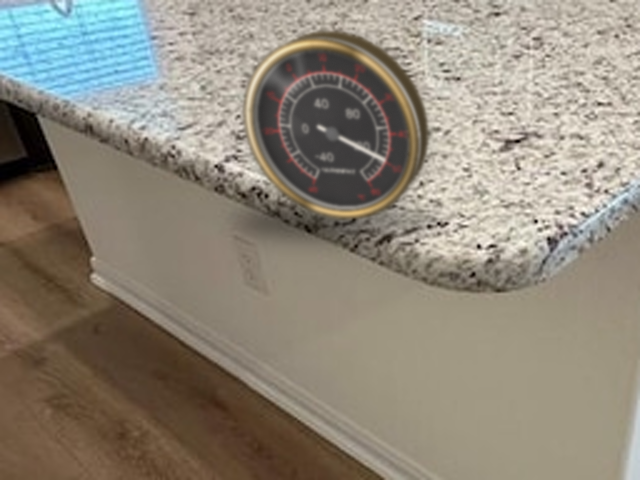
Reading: 120 °F
